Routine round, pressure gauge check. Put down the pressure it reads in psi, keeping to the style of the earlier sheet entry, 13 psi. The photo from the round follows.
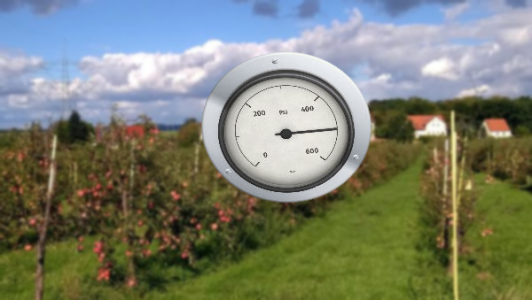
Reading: 500 psi
